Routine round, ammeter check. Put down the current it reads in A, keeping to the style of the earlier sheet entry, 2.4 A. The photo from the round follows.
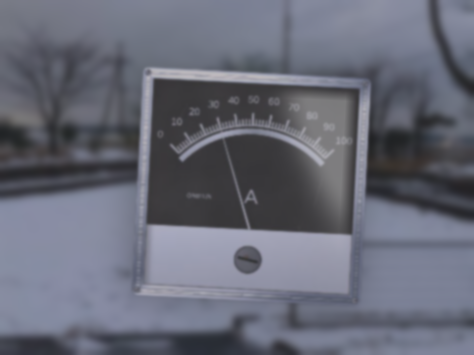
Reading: 30 A
